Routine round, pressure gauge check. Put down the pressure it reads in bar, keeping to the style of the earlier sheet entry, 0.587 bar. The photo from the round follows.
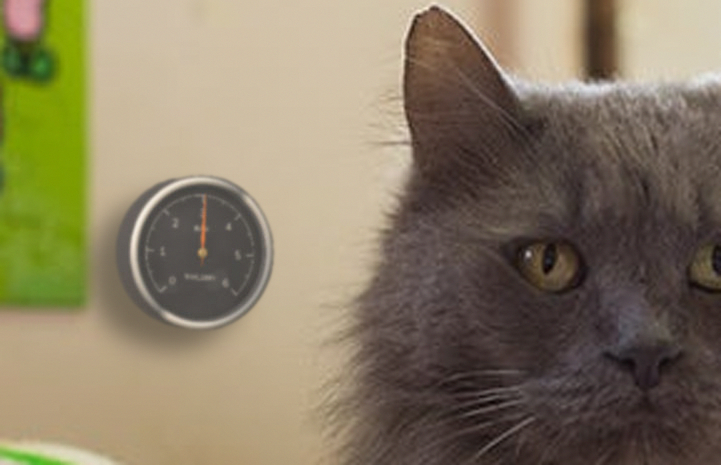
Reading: 3 bar
